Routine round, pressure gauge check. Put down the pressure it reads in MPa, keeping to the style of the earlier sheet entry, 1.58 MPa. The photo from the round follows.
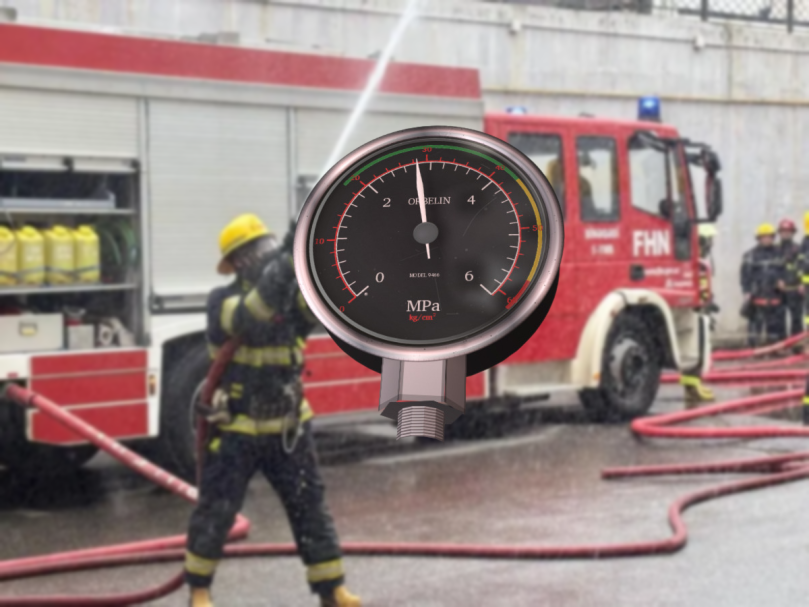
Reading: 2.8 MPa
